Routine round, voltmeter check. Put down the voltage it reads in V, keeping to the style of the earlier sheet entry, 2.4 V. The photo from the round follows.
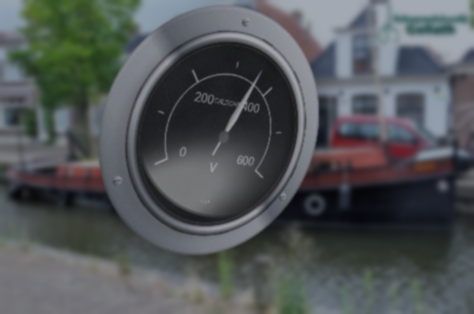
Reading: 350 V
